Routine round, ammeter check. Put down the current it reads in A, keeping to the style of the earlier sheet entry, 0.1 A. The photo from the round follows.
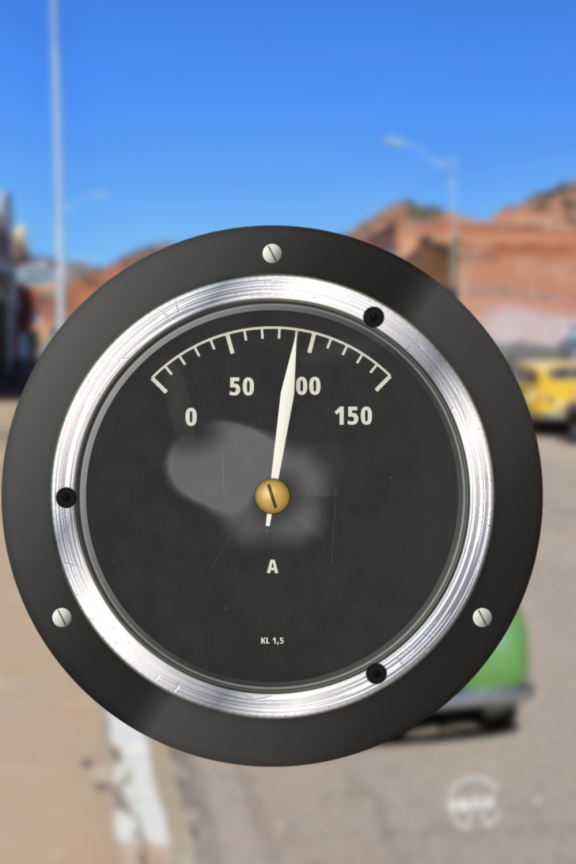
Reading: 90 A
